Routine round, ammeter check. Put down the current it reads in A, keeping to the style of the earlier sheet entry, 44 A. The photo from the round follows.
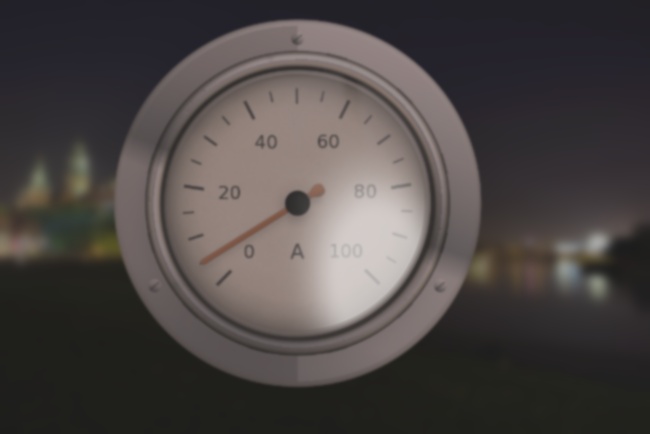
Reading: 5 A
